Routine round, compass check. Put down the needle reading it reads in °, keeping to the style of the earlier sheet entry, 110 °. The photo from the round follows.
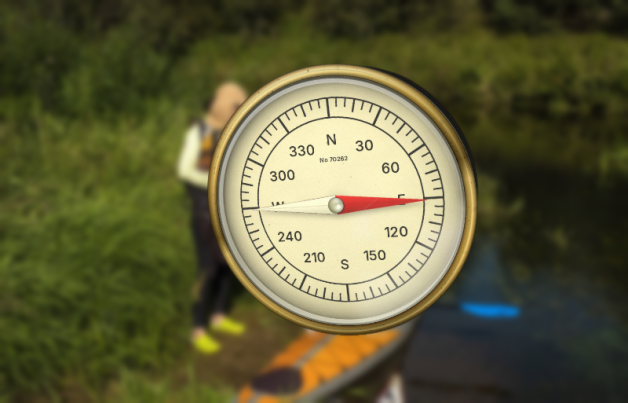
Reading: 90 °
